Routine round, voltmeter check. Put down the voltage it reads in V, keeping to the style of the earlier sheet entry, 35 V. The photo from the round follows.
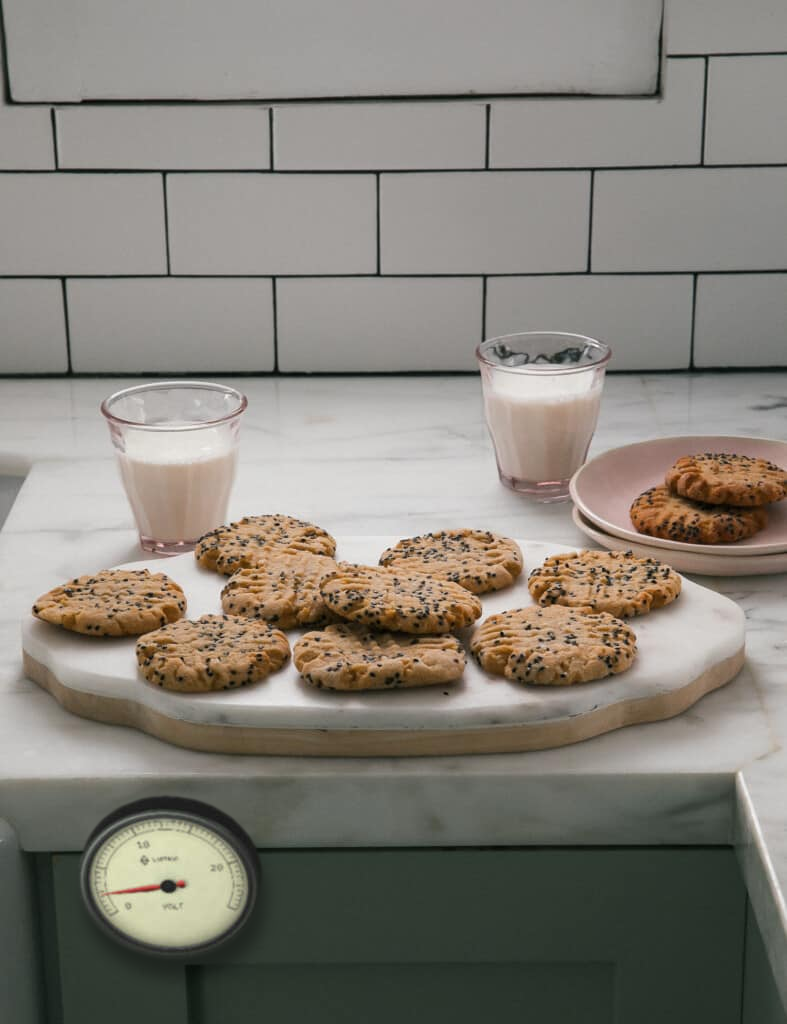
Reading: 2.5 V
